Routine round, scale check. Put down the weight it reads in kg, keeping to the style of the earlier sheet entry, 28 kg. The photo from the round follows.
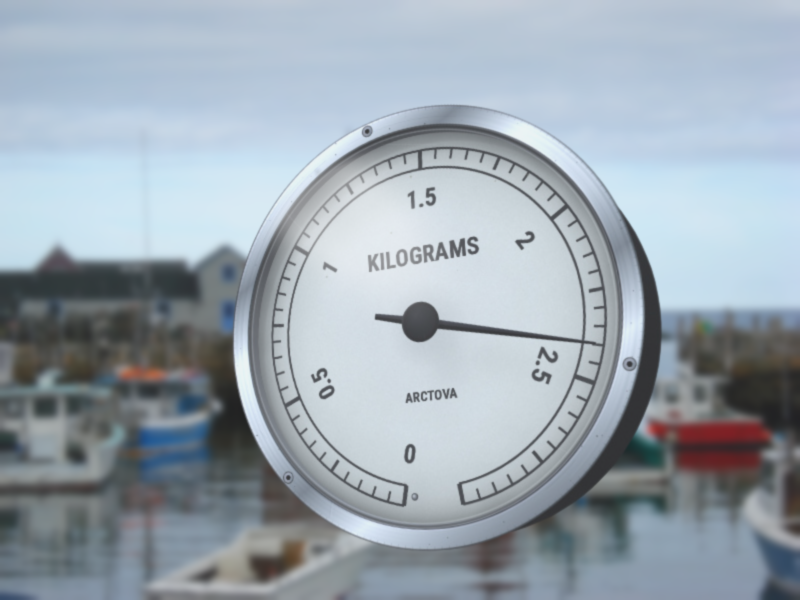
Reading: 2.4 kg
